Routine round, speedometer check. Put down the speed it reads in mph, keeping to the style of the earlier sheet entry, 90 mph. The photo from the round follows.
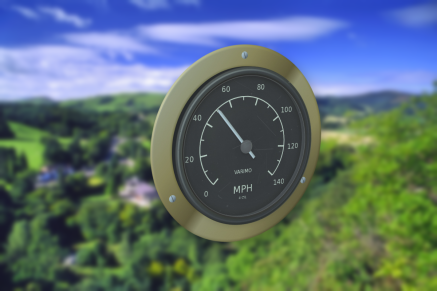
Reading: 50 mph
